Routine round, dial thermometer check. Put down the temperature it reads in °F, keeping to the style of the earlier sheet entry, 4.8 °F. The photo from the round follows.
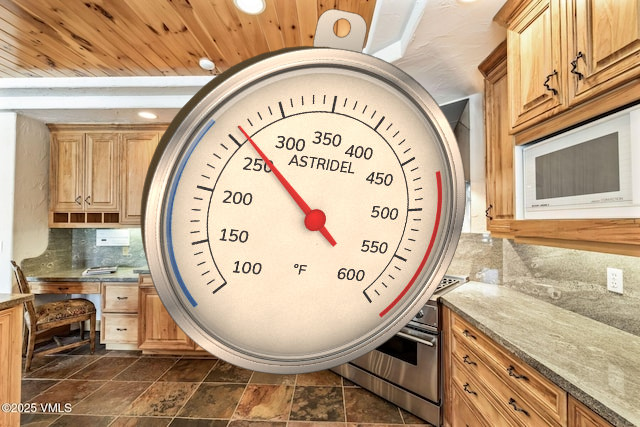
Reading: 260 °F
